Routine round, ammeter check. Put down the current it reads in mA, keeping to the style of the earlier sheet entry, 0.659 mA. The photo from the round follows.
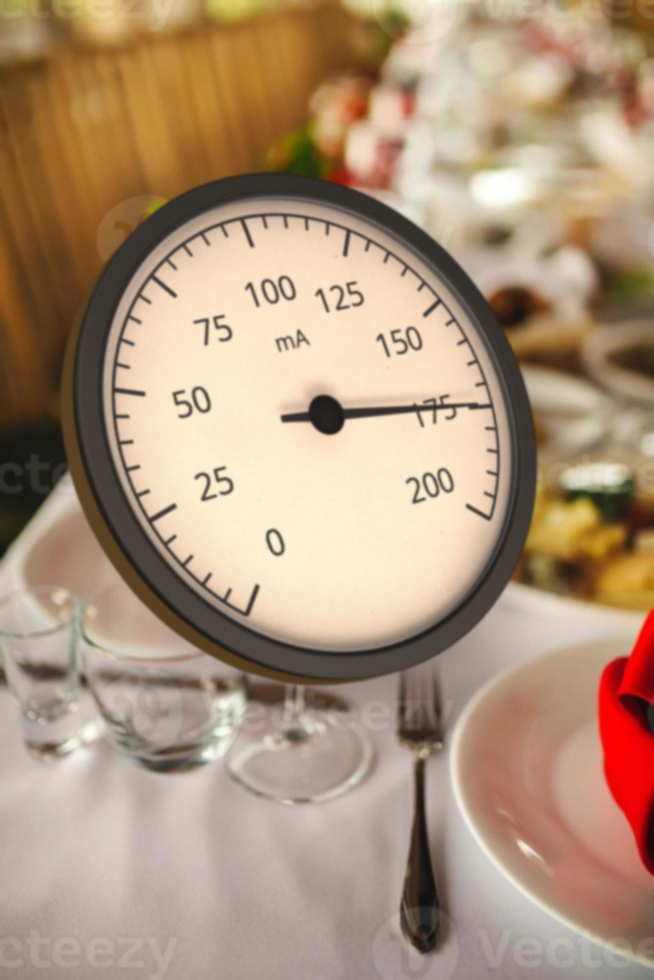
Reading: 175 mA
